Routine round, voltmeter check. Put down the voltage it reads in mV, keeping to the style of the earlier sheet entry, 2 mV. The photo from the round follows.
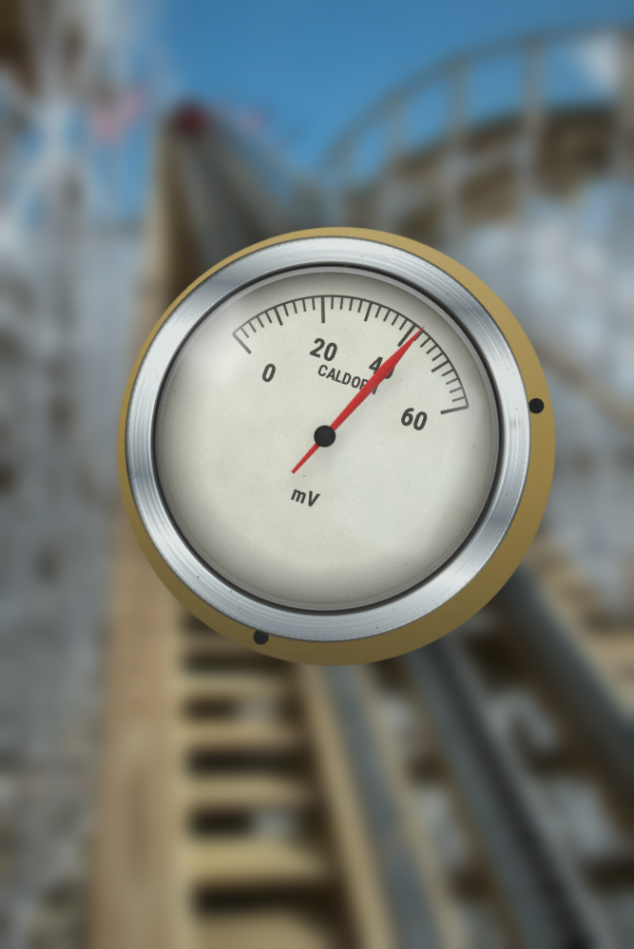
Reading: 42 mV
